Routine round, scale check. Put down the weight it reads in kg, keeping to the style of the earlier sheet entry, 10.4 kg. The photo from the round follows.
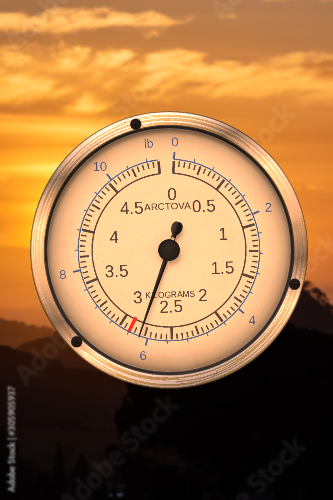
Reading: 2.8 kg
